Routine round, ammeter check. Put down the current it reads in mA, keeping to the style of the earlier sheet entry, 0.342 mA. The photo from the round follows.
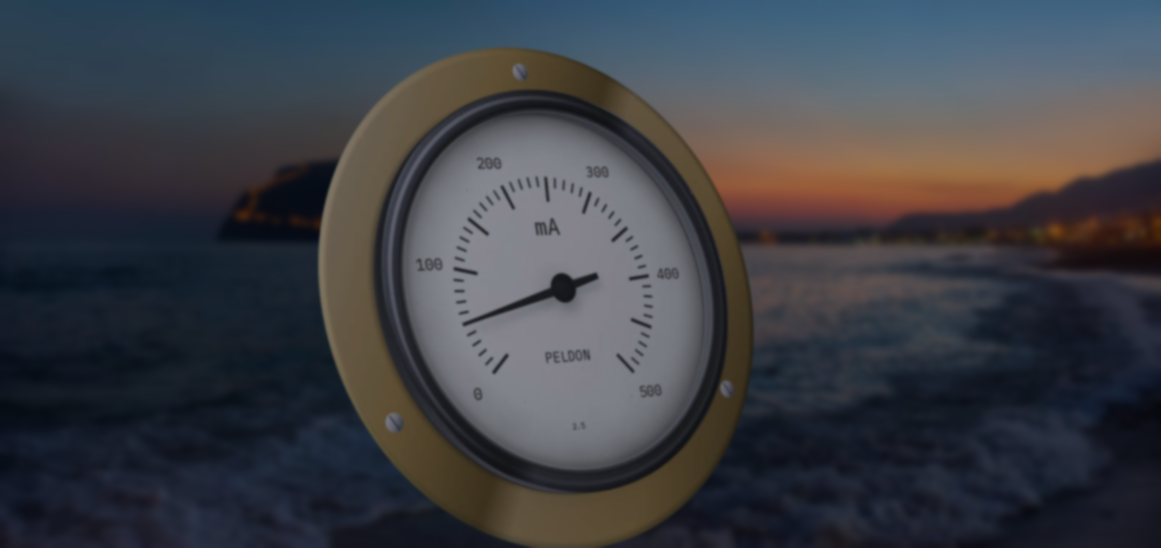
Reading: 50 mA
